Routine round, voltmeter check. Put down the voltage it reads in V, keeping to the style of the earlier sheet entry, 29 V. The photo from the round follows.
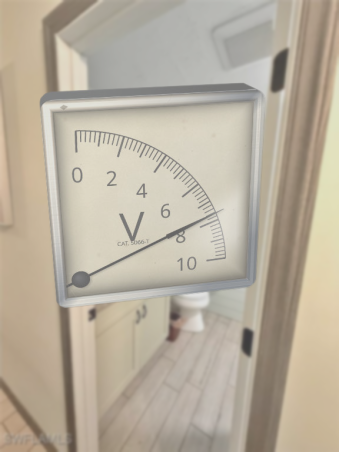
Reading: 7.6 V
